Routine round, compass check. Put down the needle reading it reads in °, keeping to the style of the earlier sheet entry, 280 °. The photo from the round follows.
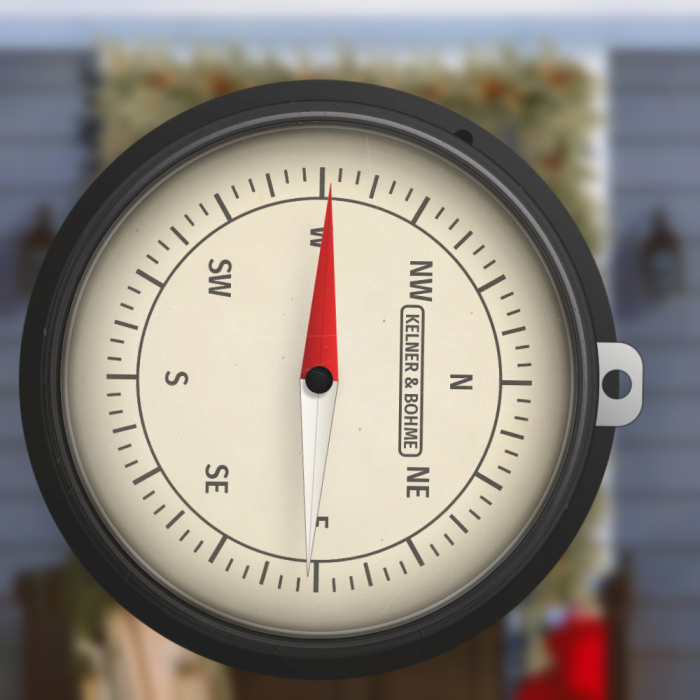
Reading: 272.5 °
